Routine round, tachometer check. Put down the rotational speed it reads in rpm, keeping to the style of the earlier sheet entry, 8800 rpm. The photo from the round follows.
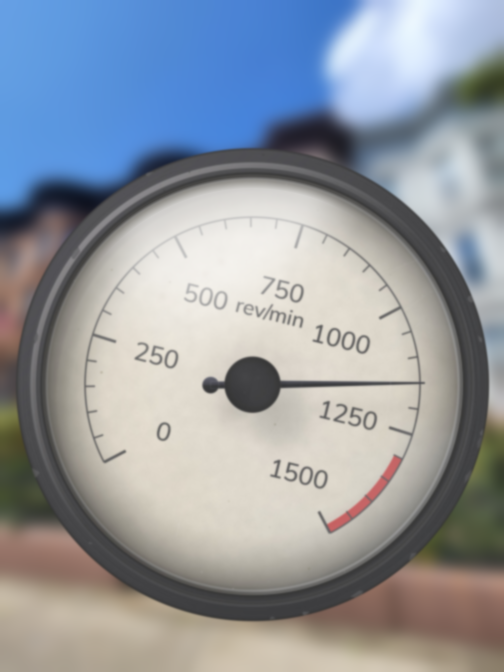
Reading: 1150 rpm
